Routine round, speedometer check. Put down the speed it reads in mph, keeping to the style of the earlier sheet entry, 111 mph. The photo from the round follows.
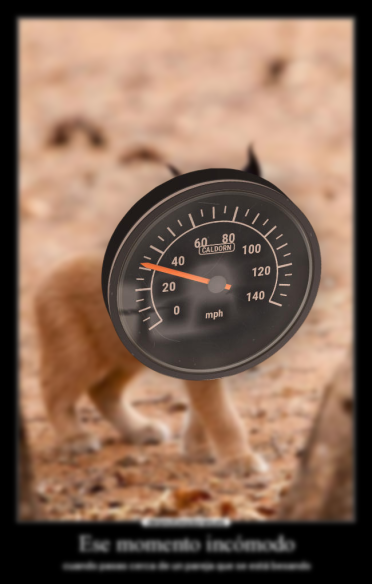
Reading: 32.5 mph
